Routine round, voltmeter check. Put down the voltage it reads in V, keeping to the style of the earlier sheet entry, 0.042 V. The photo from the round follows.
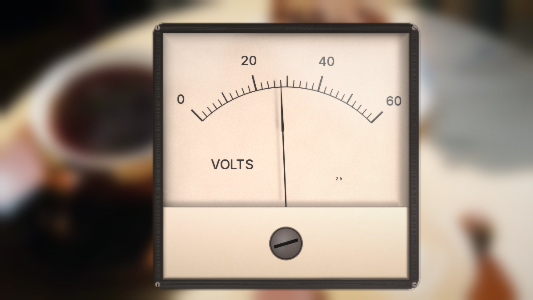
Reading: 28 V
